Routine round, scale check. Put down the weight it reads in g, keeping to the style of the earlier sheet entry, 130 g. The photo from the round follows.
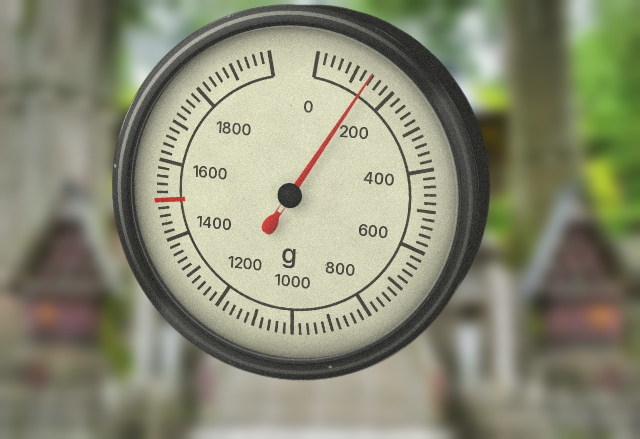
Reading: 140 g
